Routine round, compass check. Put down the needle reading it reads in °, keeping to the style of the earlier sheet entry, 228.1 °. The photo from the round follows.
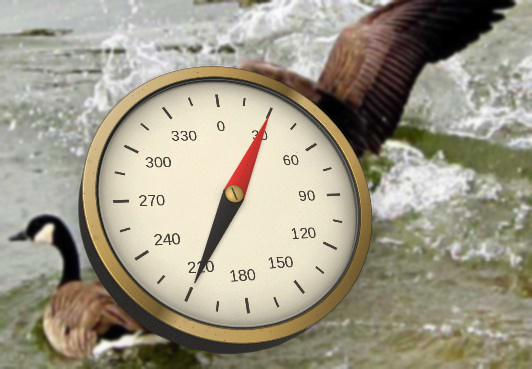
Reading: 30 °
